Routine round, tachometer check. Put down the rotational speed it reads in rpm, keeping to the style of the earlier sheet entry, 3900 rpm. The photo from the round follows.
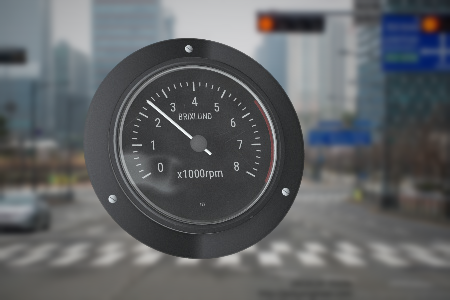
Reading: 2400 rpm
